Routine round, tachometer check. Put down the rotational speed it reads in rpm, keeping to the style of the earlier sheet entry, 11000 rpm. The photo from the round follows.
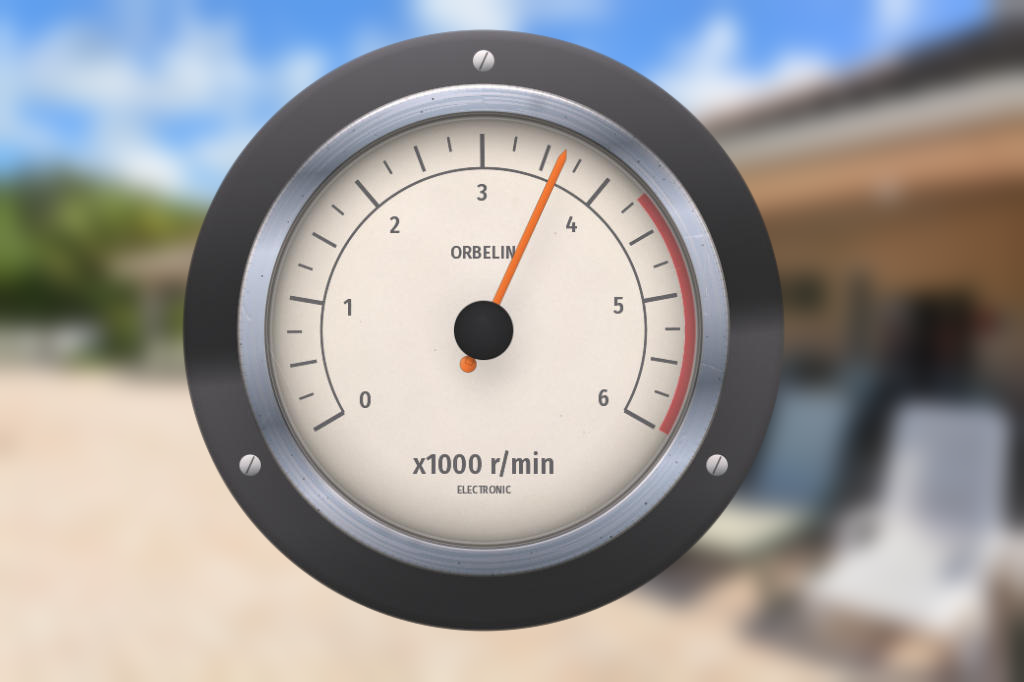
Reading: 3625 rpm
